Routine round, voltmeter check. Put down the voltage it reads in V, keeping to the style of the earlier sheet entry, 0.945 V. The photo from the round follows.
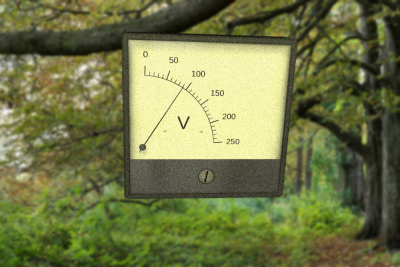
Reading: 90 V
